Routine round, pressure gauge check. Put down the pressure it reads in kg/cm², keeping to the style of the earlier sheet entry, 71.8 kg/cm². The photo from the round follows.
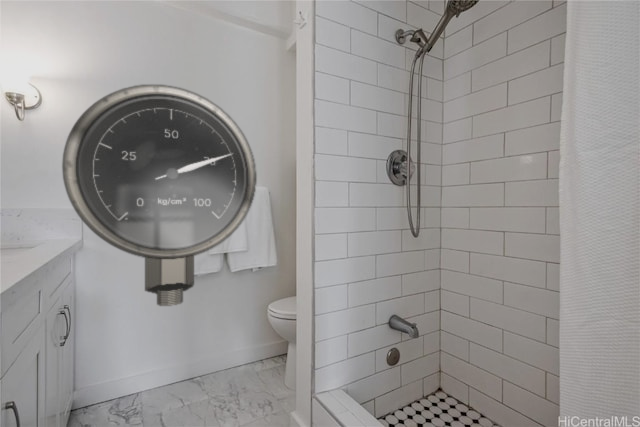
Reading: 75 kg/cm²
